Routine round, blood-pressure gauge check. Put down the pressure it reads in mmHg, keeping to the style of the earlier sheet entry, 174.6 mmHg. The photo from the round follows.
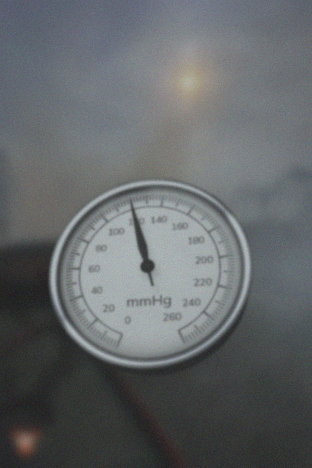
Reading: 120 mmHg
